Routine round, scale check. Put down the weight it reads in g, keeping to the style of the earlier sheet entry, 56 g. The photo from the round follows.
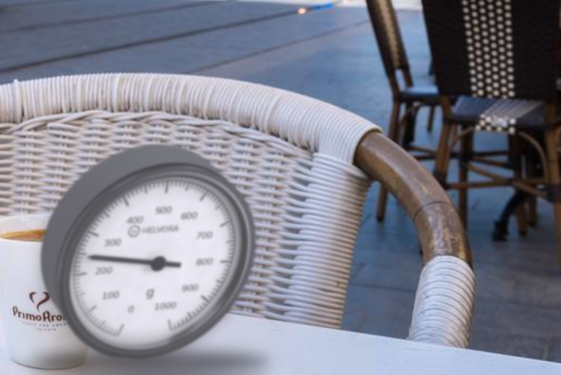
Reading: 250 g
